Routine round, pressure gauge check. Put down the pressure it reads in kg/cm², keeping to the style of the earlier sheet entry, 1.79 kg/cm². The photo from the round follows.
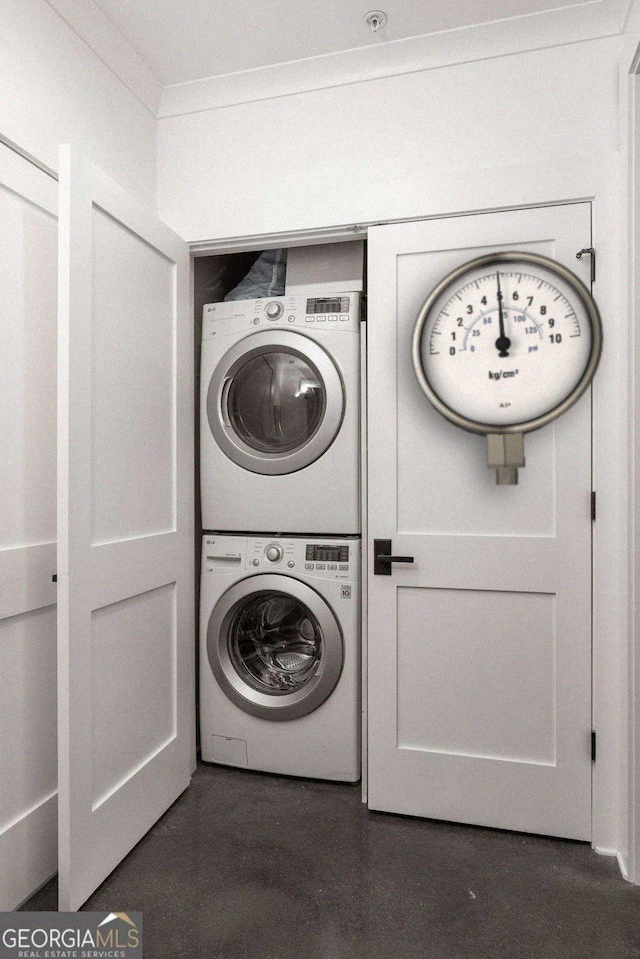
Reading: 5 kg/cm²
